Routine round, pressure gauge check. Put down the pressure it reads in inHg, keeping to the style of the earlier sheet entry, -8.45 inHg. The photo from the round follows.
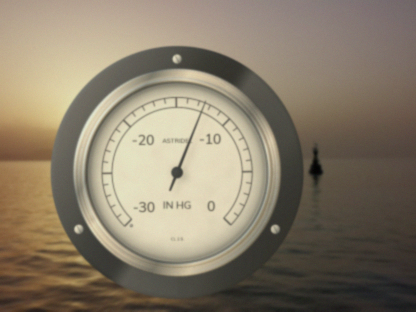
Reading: -12.5 inHg
